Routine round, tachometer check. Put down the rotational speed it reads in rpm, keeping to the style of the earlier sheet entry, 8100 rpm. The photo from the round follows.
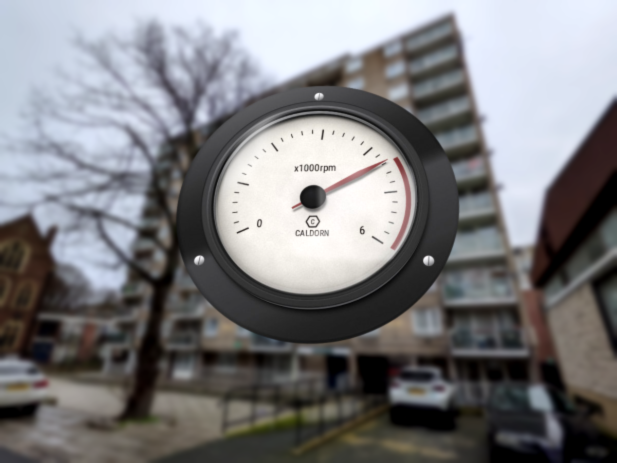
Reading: 4400 rpm
